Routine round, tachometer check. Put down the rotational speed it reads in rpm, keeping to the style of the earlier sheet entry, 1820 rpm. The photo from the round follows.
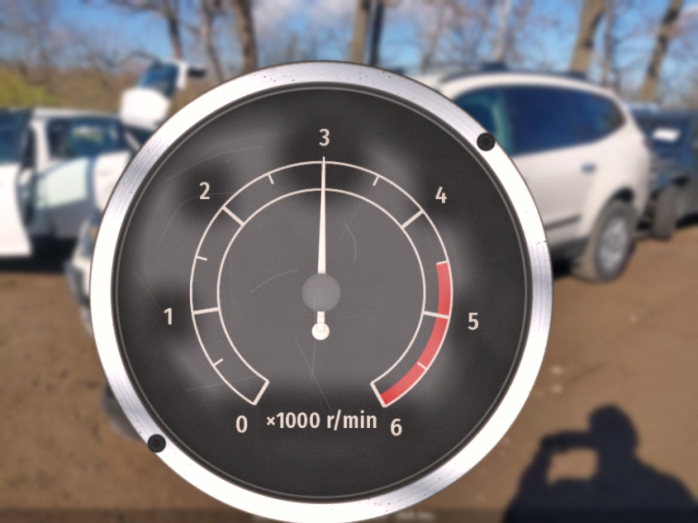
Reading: 3000 rpm
